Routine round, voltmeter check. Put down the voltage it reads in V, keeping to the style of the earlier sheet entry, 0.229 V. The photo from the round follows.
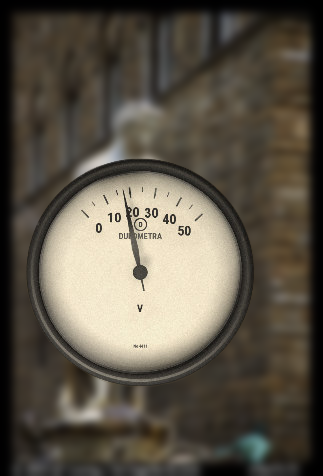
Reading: 17.5 V
